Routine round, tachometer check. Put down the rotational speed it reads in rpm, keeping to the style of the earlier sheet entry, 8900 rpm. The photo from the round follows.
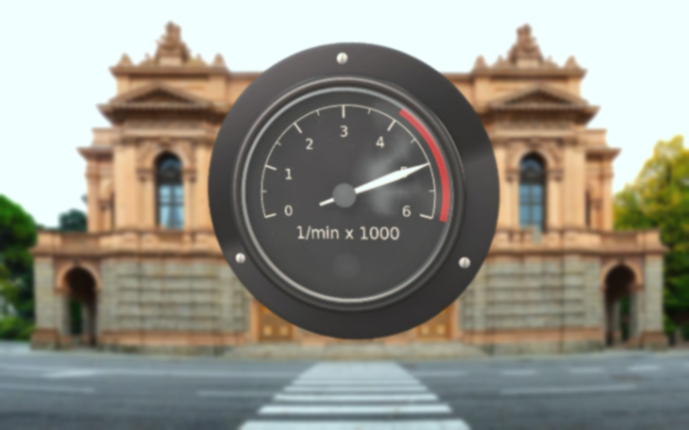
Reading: 5000 rpm
